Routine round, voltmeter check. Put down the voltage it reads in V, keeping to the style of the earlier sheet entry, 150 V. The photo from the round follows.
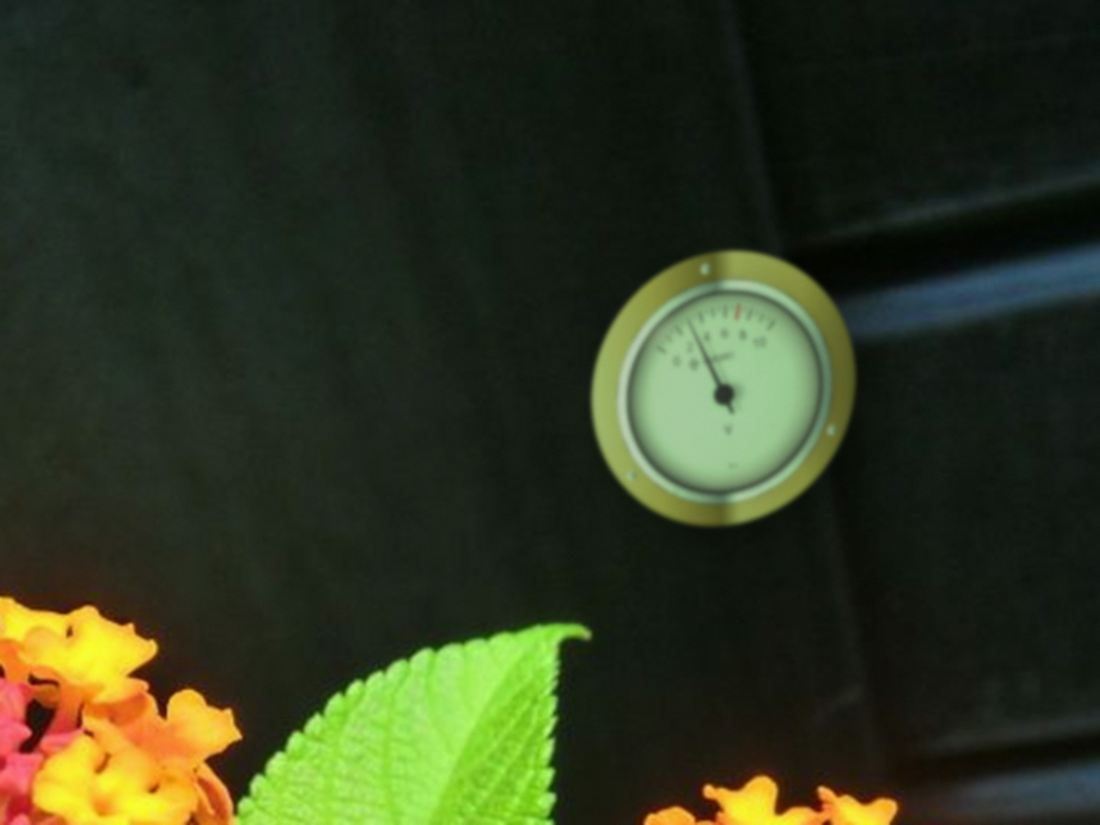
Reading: 3 V
